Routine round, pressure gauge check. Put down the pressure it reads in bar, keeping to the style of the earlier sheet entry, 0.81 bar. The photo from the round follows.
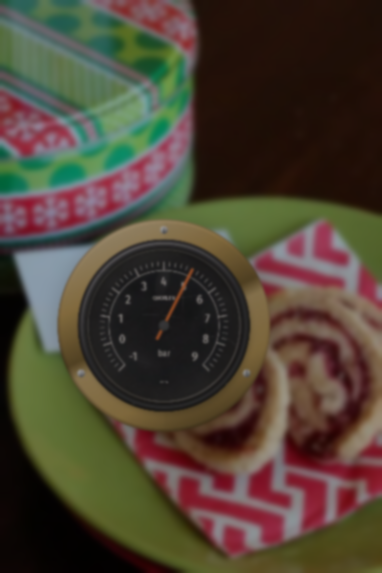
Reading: 5 bar
